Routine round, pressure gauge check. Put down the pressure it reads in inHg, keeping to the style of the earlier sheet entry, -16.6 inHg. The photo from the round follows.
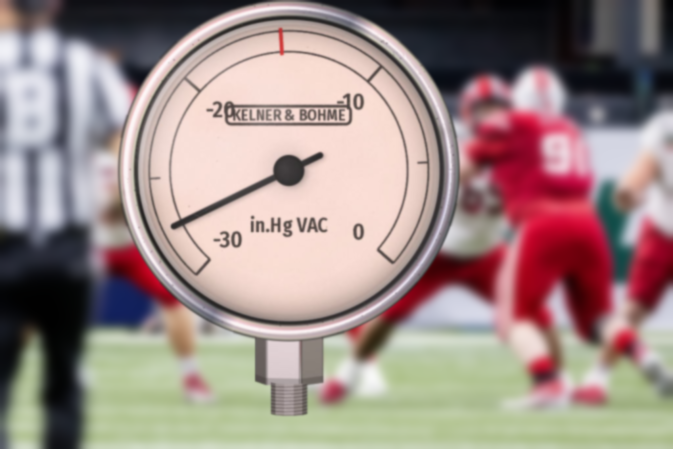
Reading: -27.5 inHg
